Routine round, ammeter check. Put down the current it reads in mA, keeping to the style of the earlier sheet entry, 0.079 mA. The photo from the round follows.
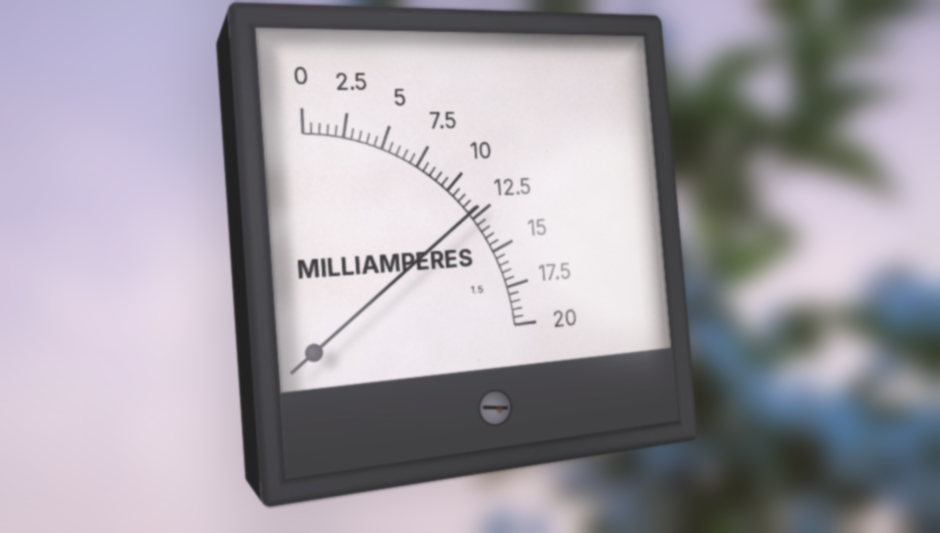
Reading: 12 mA
